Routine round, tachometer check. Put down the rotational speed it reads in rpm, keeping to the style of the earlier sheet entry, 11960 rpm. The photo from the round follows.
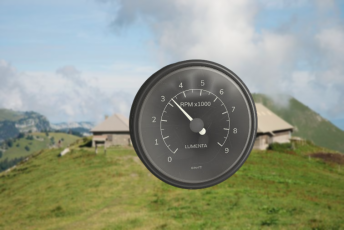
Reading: 3250 rpm
